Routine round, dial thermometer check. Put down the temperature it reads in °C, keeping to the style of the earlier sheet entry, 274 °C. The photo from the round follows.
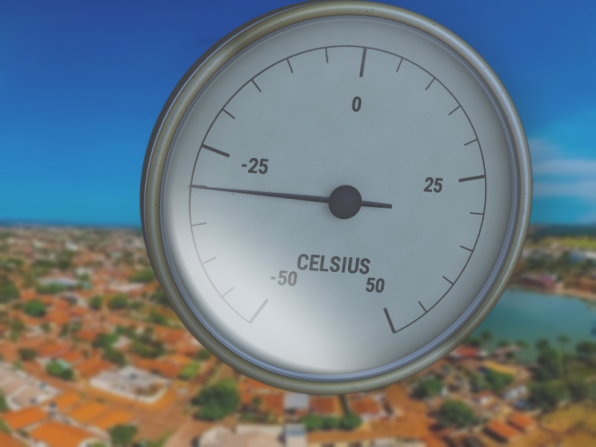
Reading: -30 °C
